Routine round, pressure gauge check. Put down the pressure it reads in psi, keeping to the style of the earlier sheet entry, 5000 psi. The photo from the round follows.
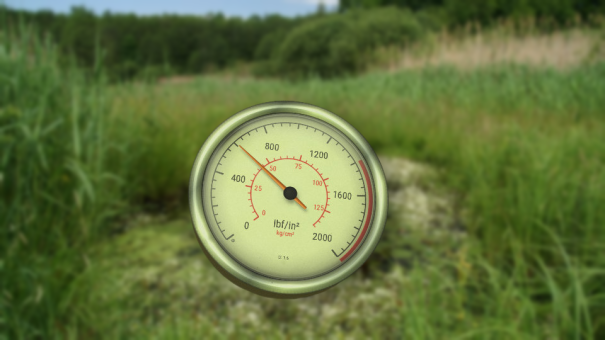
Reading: 600 psi
